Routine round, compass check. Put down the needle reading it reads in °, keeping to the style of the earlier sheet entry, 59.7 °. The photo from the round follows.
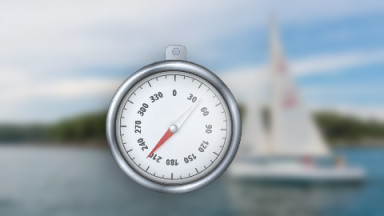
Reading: 220 °
